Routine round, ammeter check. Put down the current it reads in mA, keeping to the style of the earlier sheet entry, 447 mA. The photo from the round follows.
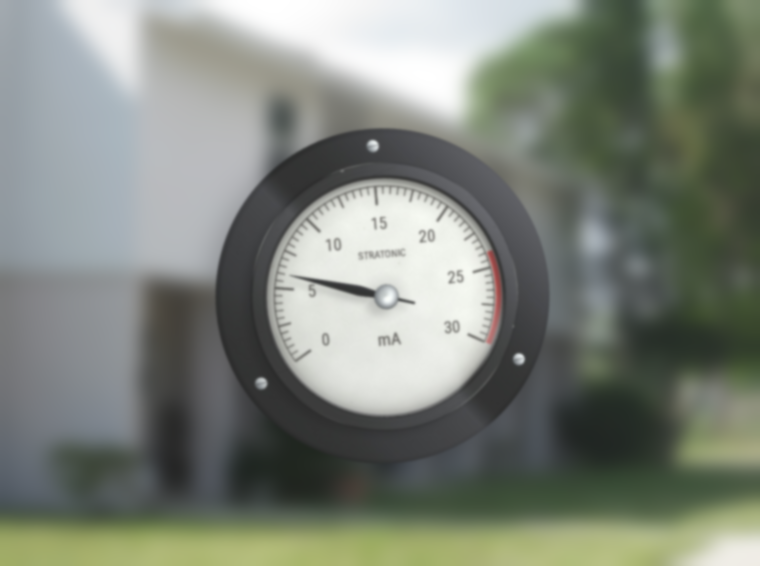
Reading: 6 mA
